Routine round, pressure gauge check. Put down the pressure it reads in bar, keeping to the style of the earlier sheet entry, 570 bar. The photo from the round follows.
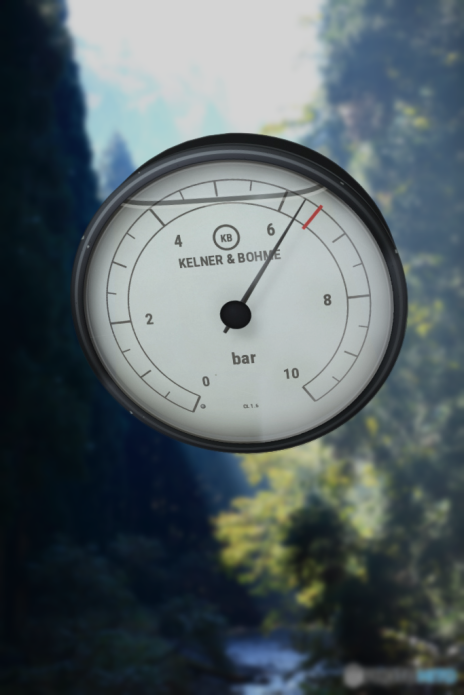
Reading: 6.25 bar
